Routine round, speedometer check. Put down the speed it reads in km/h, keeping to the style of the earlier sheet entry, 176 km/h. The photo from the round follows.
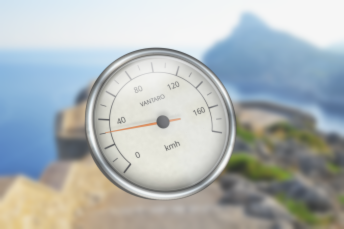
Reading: 30 km/h
